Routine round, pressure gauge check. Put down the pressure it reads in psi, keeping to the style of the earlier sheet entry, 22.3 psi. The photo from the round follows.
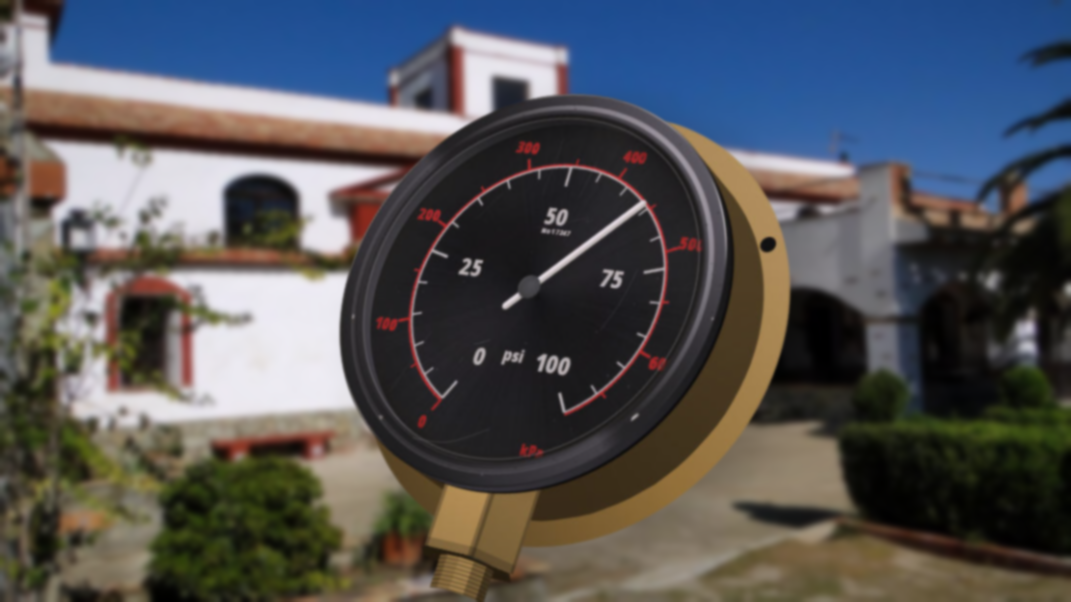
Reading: 65 psi
